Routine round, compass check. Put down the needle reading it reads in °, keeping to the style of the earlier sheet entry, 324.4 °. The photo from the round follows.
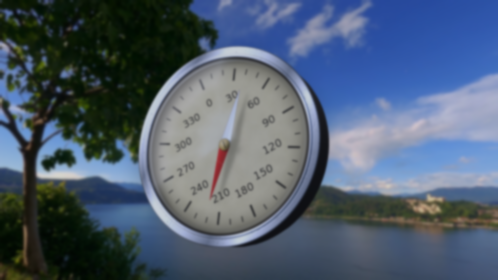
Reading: 220 °
